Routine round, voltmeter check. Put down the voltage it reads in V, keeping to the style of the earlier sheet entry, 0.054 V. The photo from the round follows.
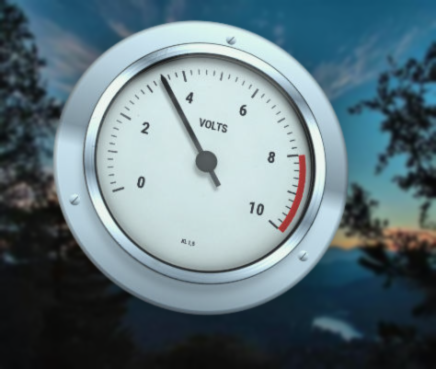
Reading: 3.4 V
